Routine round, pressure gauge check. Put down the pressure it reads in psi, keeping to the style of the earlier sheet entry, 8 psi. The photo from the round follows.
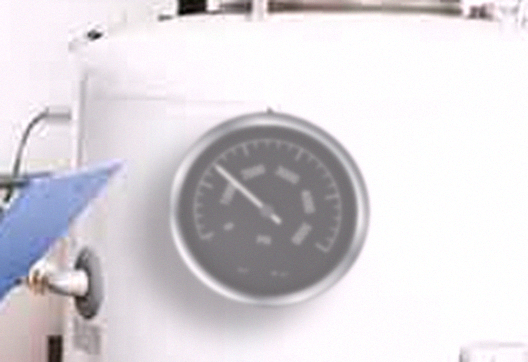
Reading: 1400 psi
